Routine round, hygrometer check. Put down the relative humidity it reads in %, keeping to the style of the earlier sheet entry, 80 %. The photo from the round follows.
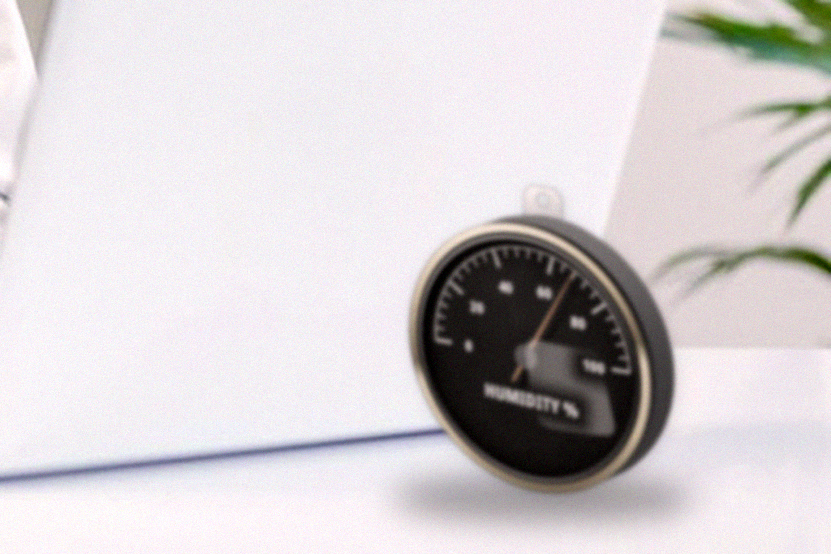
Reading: 68 %
